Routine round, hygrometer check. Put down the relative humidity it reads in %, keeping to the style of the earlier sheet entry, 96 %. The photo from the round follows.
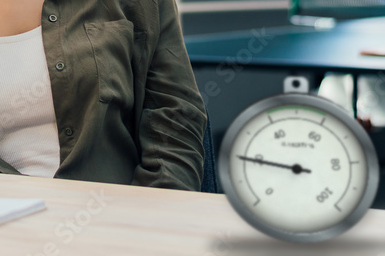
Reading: 20 %
